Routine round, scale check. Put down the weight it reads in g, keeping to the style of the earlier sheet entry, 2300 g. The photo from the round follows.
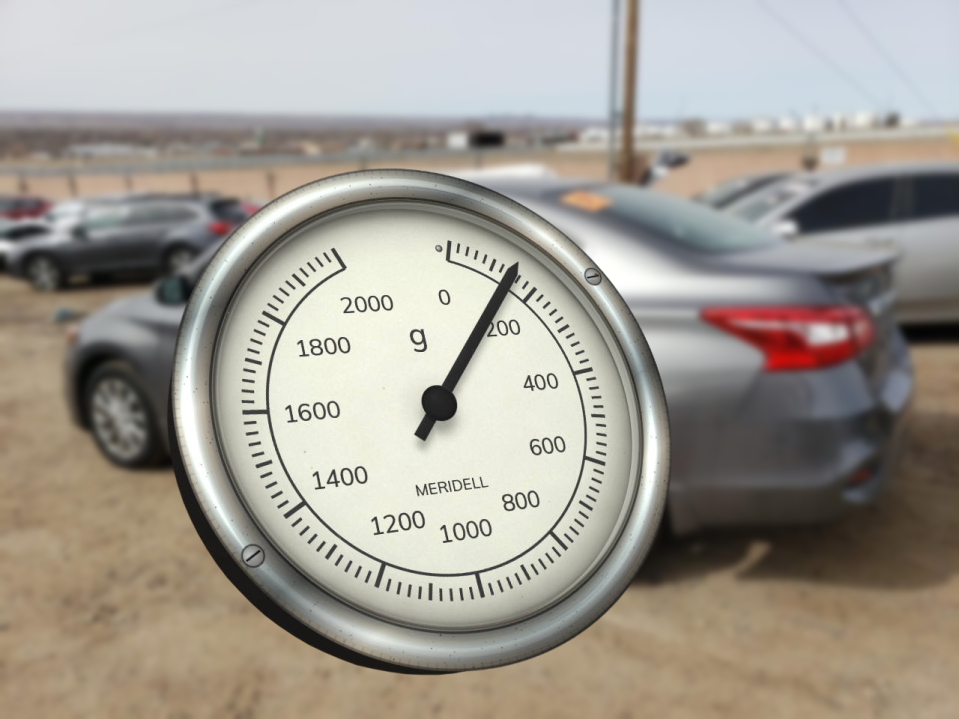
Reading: 140 g
